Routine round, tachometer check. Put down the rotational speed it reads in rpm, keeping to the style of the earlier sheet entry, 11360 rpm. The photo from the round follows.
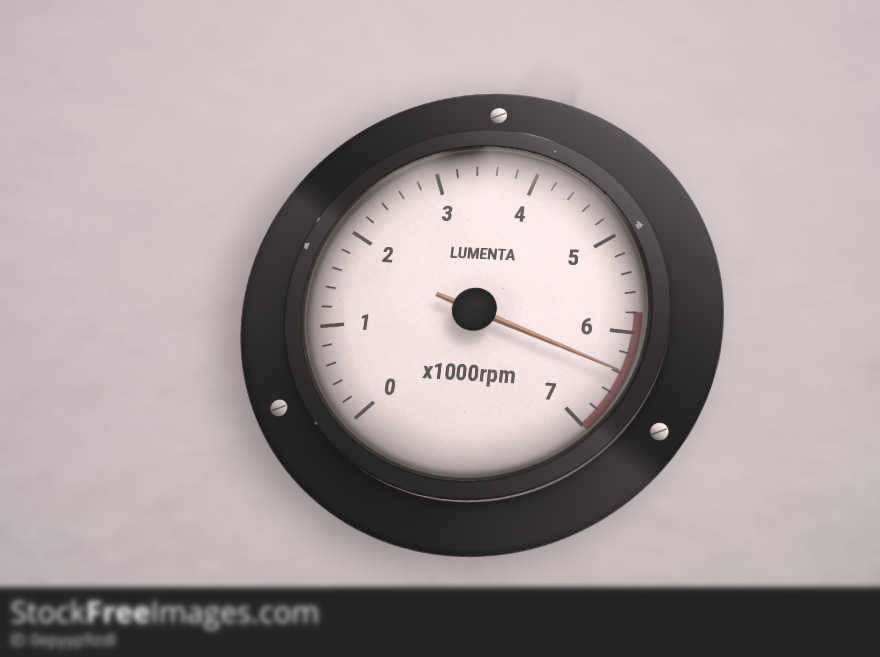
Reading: 6400 rpm
